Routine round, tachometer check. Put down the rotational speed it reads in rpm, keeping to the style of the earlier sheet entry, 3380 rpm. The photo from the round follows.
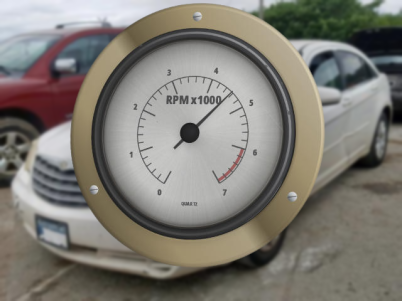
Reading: 4600 rpm
